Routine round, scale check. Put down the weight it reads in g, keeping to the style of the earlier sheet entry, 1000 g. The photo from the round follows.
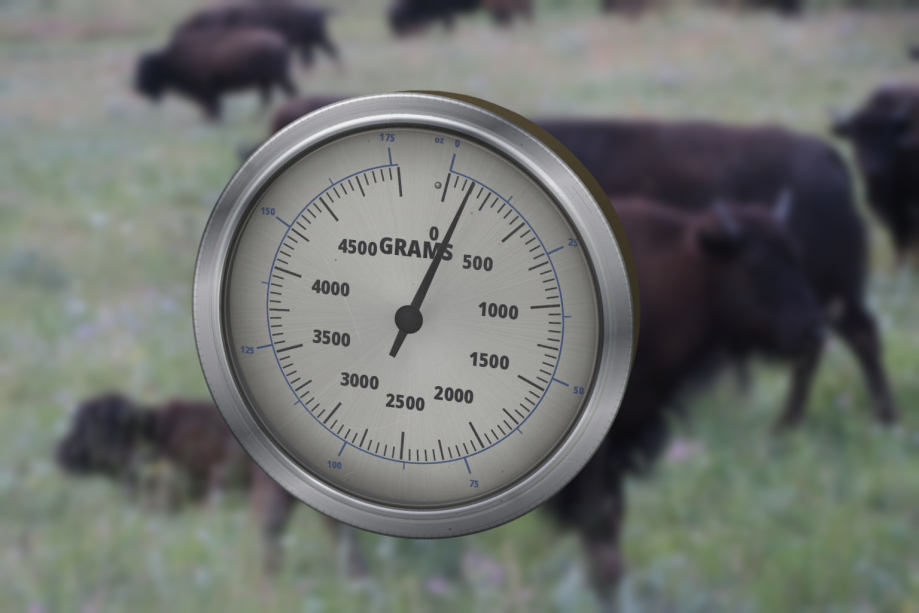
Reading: 150 g
